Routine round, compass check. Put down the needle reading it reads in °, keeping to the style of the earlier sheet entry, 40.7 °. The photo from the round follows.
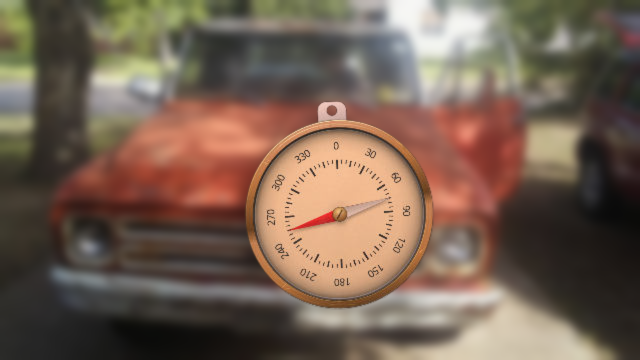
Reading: 255 °
